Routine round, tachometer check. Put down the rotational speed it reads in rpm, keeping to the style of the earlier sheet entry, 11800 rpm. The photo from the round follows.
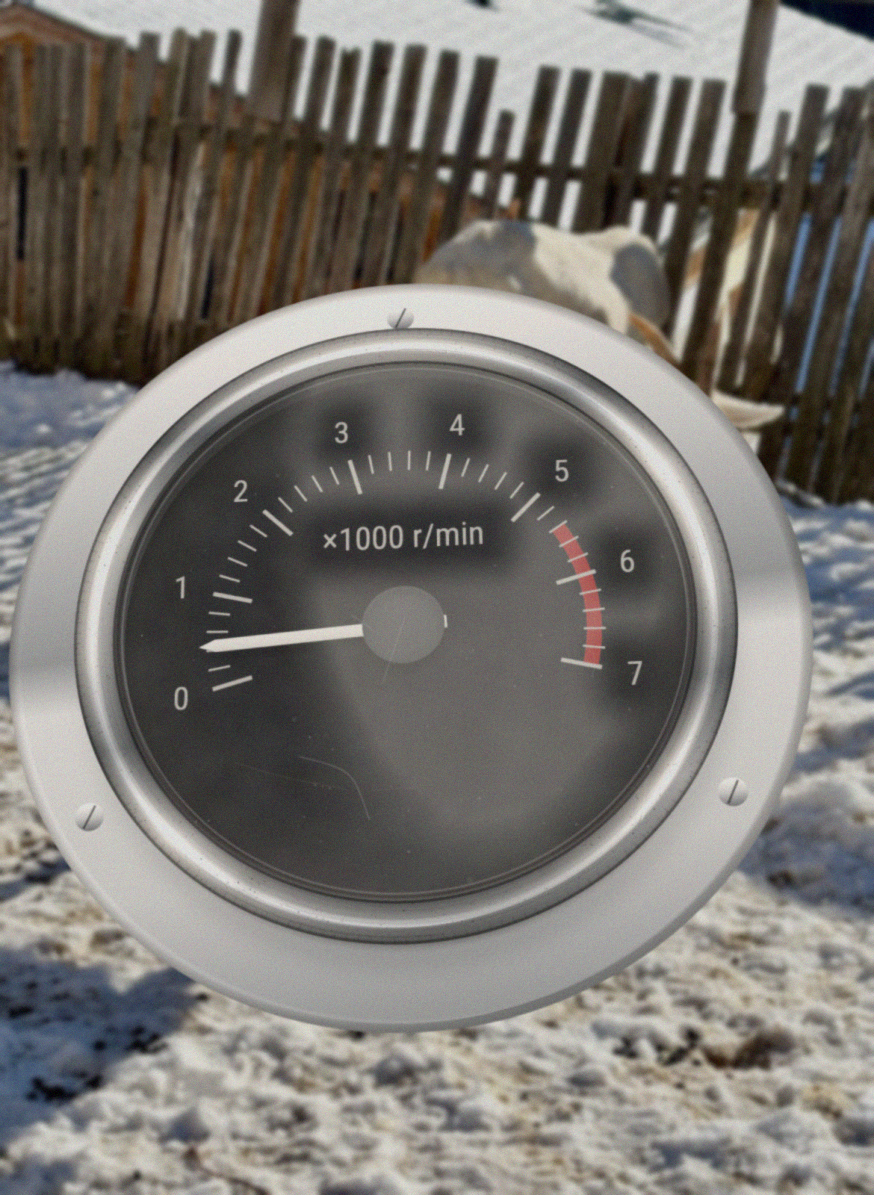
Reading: 400 rpm
